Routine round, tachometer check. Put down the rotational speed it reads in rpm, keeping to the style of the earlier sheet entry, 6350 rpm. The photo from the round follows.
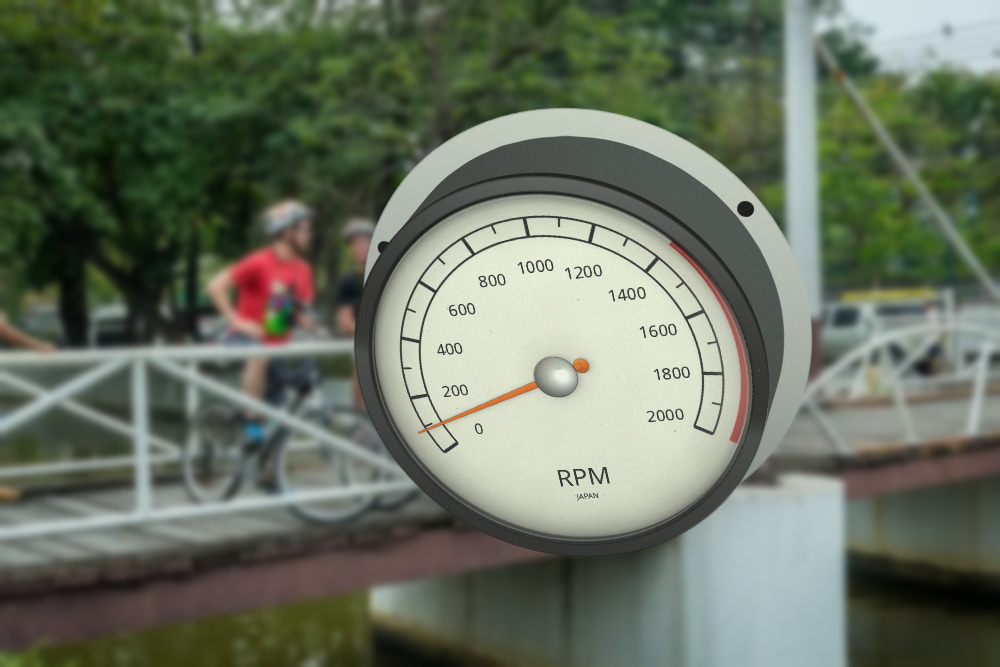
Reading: 100 rpm
